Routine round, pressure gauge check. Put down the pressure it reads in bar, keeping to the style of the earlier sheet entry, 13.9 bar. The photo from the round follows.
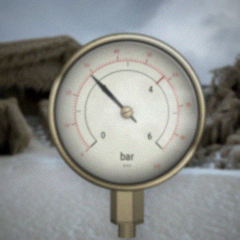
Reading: 2 bar
